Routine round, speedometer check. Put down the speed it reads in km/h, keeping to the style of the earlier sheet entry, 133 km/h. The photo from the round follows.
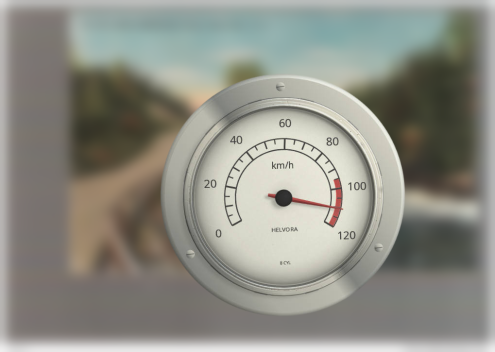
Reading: 110 km/h
